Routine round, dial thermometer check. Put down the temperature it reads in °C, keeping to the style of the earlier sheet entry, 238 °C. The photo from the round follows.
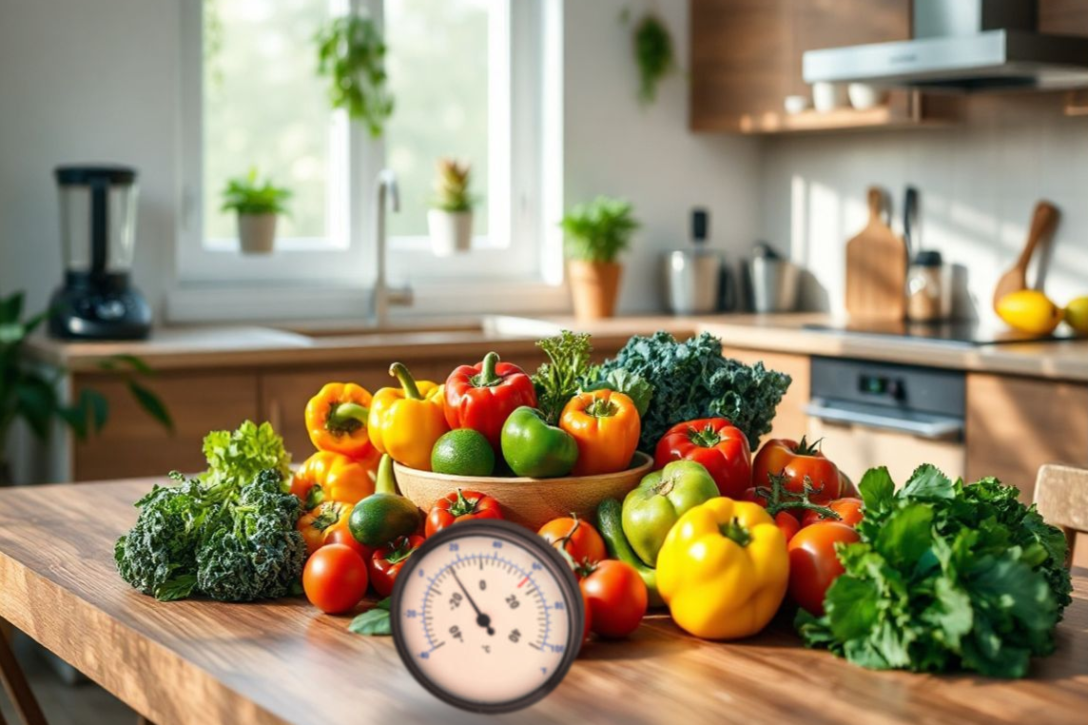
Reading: -10 °C
